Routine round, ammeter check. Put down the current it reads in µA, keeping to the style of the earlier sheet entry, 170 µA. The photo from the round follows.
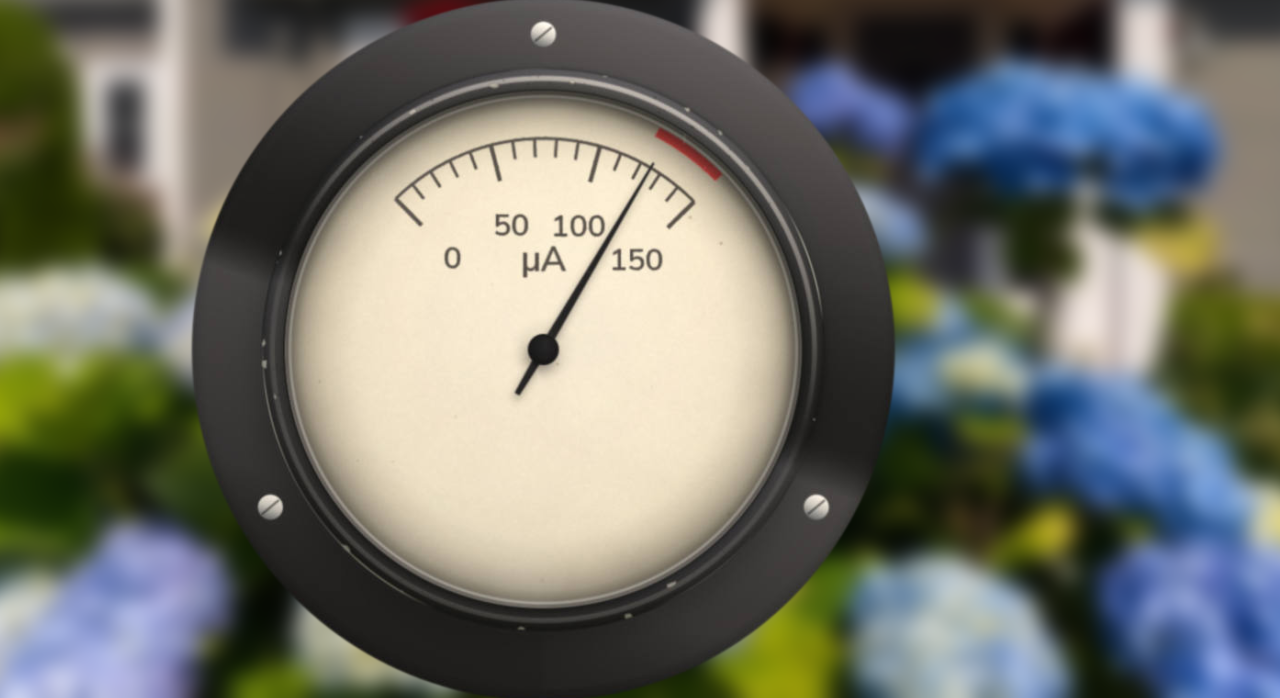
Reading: 125 µA
